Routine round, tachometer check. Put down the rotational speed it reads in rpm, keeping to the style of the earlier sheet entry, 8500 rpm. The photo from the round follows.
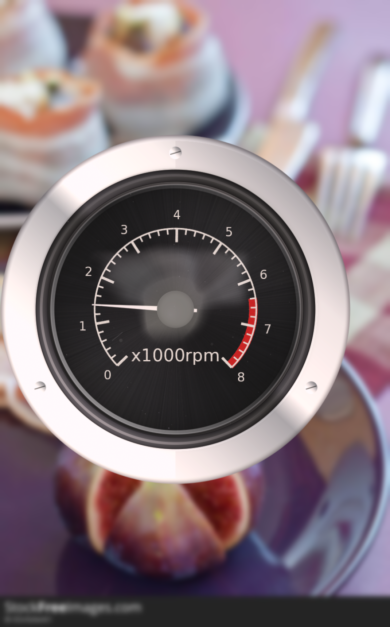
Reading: 1400 rpm
